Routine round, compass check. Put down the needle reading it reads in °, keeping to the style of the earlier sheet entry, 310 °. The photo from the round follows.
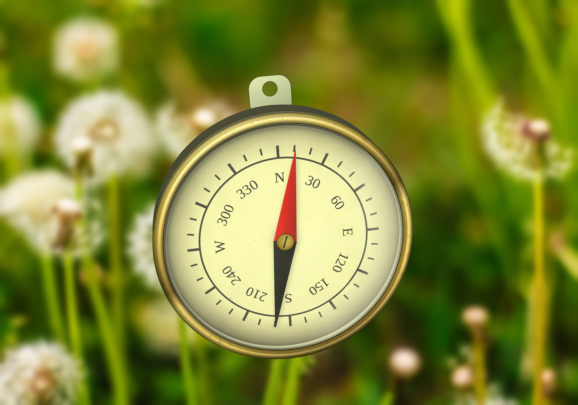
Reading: 10 °
